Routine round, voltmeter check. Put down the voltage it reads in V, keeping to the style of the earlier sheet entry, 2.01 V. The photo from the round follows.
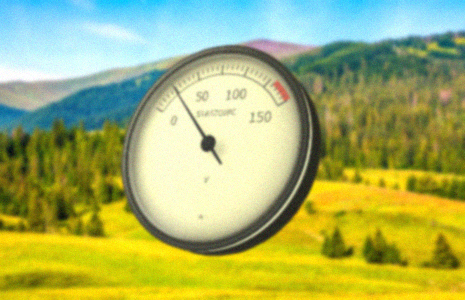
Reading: 25 V
